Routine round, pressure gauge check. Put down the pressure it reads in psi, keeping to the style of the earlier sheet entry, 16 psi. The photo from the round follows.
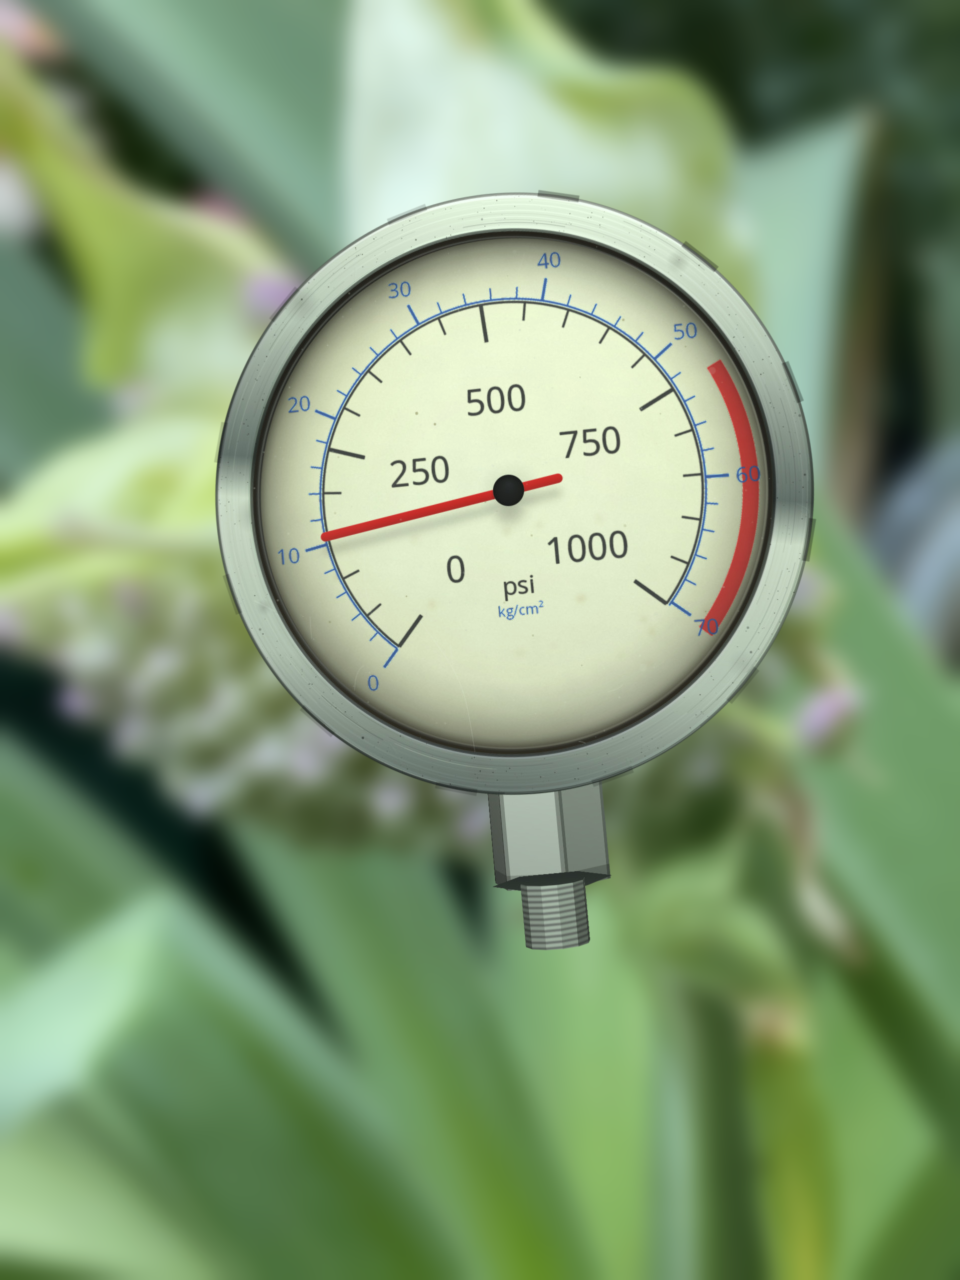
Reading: 150 psi
